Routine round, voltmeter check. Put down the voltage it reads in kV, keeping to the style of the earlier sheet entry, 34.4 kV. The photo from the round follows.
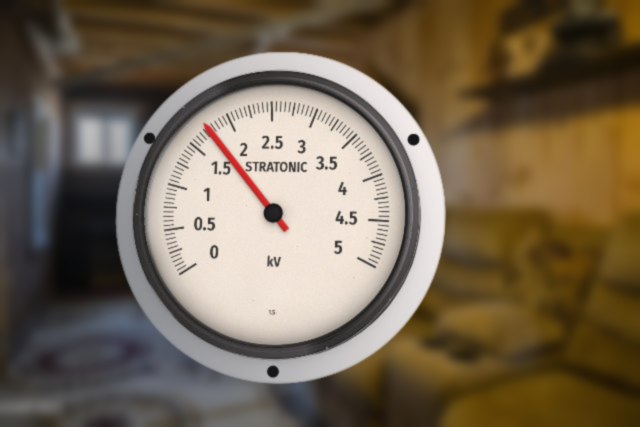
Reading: 1.75 kV
